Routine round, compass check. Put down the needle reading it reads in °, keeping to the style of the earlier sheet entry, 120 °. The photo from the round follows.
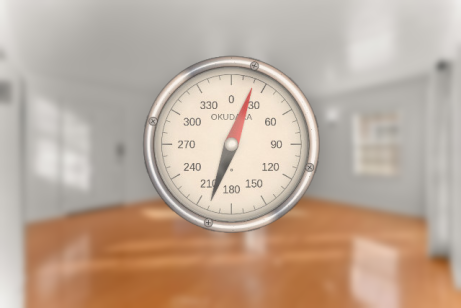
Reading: 20 °
